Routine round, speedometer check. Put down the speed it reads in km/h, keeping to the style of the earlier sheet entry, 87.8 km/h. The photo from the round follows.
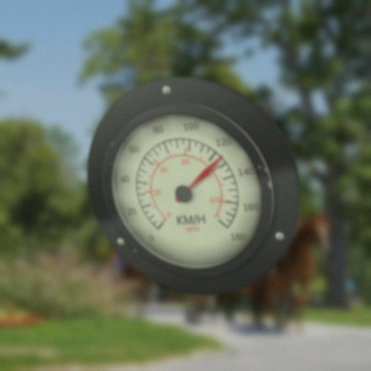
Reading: 125 km/h
